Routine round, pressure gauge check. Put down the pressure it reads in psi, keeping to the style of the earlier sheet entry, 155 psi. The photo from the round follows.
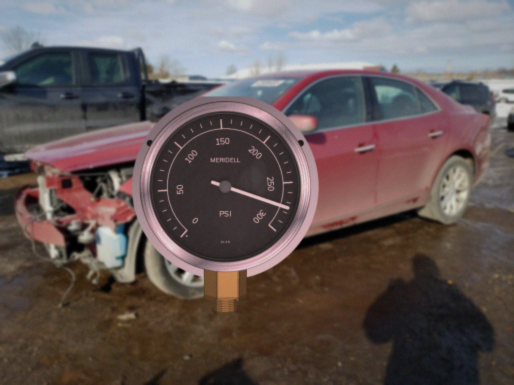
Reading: 275 psi
